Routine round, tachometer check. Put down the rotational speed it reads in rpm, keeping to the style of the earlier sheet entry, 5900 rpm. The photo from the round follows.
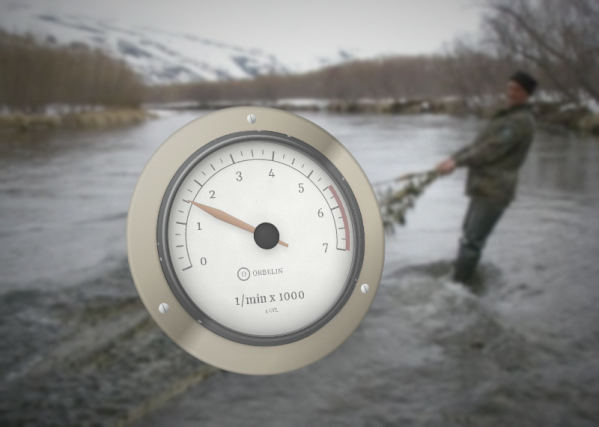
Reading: 1500 rpm
